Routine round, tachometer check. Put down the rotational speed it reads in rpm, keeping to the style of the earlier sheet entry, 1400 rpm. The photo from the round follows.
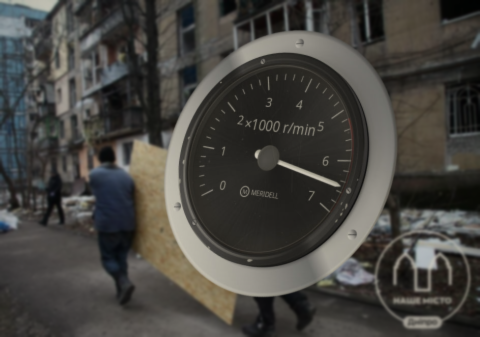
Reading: 6500 rpm
